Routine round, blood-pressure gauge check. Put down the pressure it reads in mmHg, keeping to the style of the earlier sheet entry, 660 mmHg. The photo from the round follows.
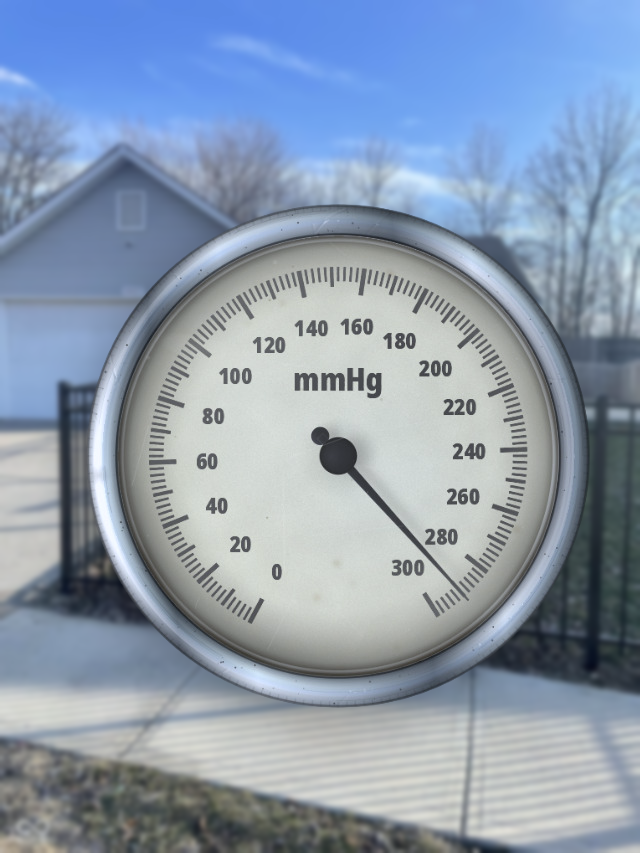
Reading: 290 mmHg
